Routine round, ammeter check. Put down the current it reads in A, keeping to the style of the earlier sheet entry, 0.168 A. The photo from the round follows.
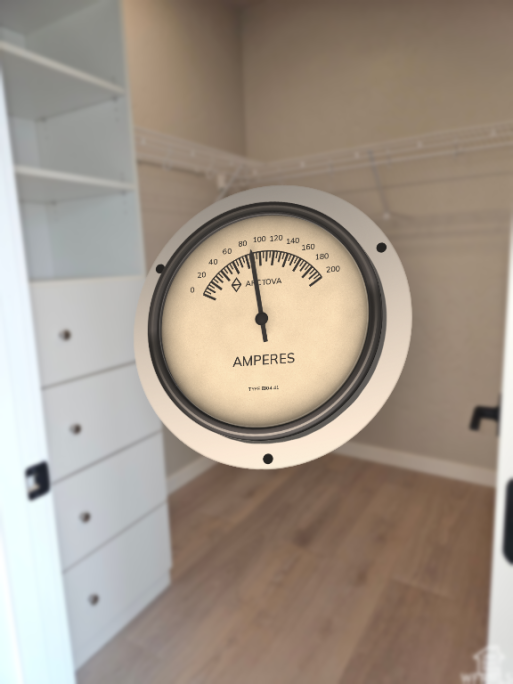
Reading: 90 A
